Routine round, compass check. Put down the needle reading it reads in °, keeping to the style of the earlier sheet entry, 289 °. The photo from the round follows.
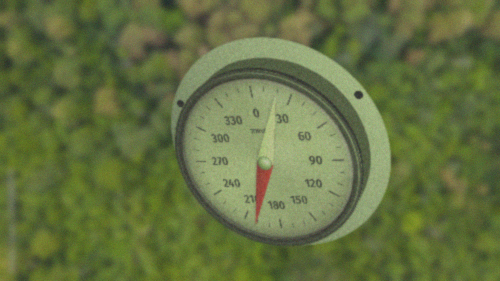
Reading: 200 °
